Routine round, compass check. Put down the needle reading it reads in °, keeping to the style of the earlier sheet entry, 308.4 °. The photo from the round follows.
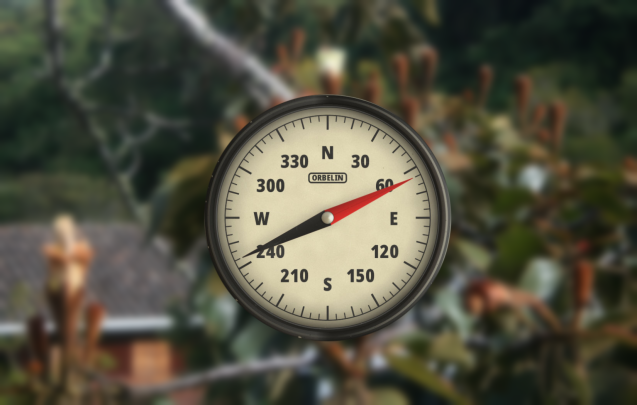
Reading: 65 °
